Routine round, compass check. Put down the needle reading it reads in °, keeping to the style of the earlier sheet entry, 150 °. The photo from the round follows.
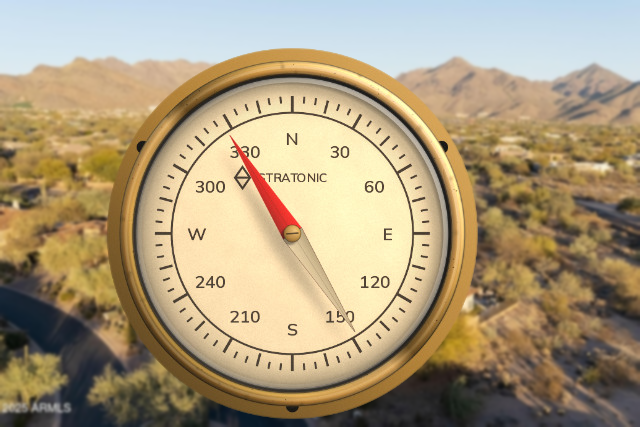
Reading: 327.5 °
